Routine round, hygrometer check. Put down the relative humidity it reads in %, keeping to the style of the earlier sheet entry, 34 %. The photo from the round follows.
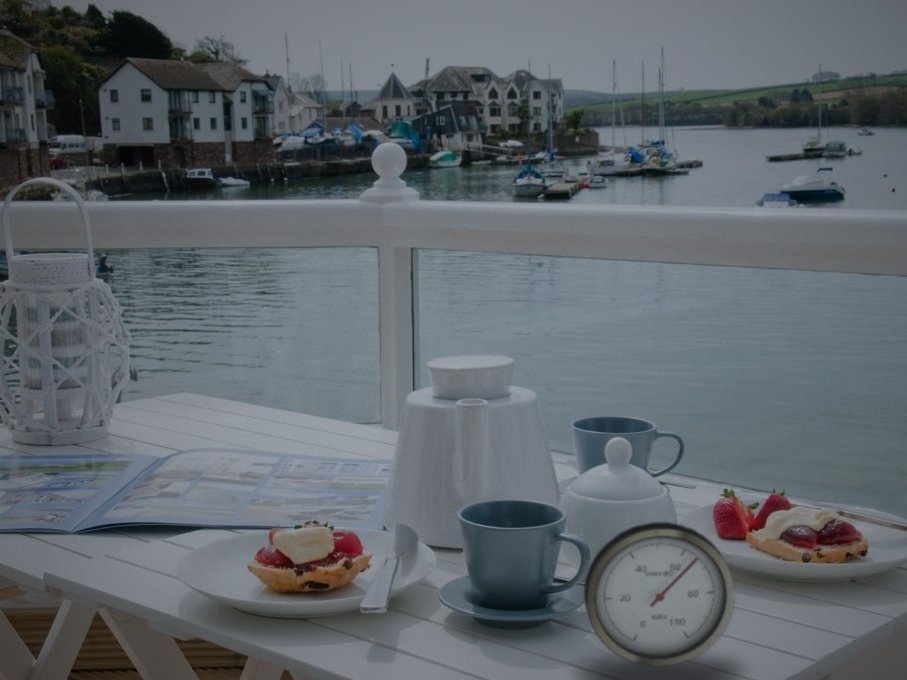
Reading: 65 %
